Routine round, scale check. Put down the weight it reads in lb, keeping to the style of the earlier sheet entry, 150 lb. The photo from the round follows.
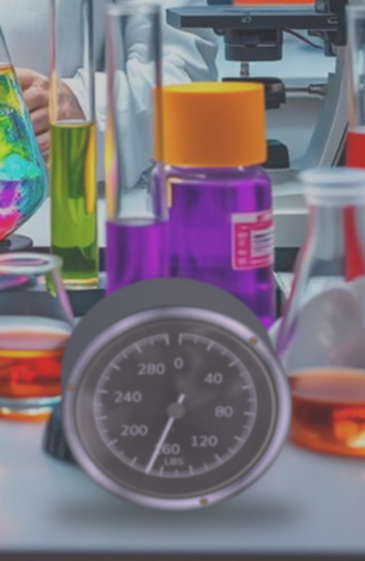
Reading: 170 lb
